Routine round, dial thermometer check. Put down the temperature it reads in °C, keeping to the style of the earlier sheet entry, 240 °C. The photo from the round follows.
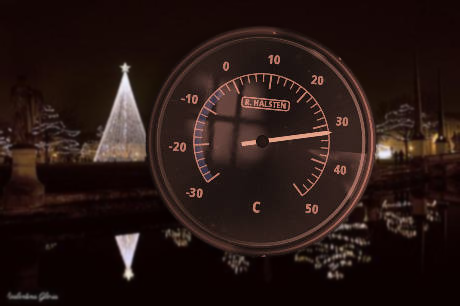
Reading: 32 °C
